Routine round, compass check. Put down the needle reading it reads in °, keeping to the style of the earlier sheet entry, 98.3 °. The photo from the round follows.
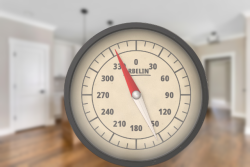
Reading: 335 °
